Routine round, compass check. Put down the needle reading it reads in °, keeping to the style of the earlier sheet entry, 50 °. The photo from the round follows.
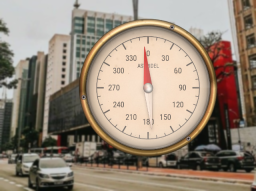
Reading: 355 °
